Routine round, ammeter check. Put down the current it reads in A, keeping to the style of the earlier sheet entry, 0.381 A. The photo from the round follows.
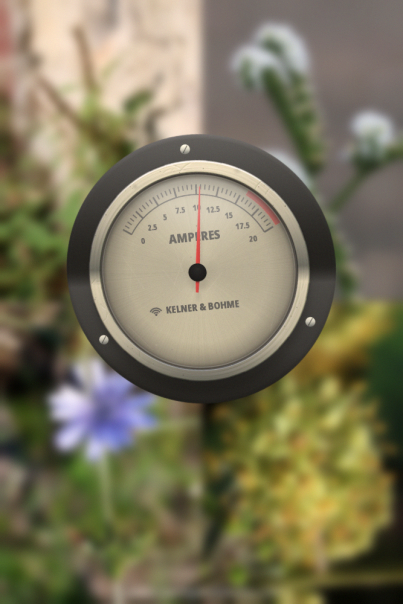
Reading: 10.5 A
